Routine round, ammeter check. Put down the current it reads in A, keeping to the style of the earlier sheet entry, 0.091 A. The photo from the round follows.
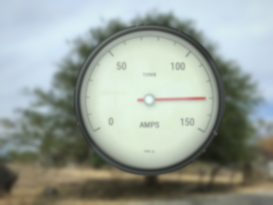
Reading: 130 A
